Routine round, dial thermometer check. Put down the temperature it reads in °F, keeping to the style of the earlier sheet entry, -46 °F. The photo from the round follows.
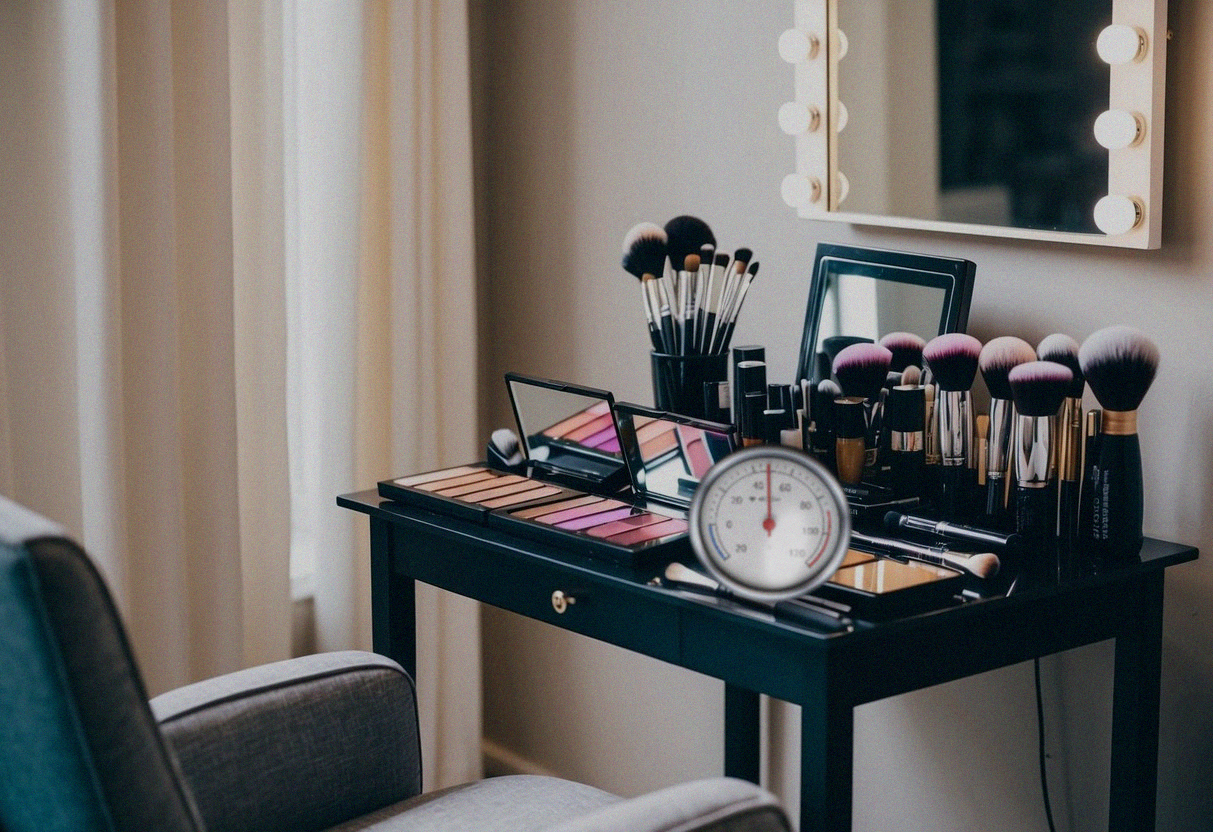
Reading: 48 °F
